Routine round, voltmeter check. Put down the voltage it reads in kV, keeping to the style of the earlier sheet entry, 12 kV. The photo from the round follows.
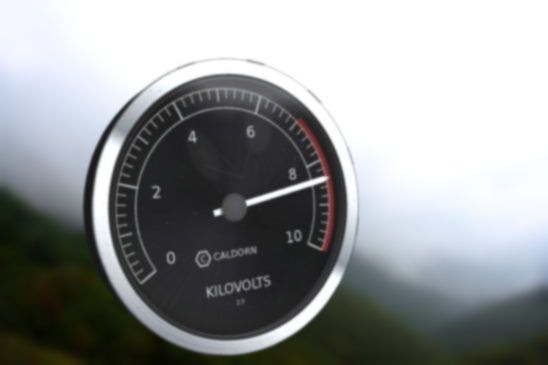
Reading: 8.4 kV
